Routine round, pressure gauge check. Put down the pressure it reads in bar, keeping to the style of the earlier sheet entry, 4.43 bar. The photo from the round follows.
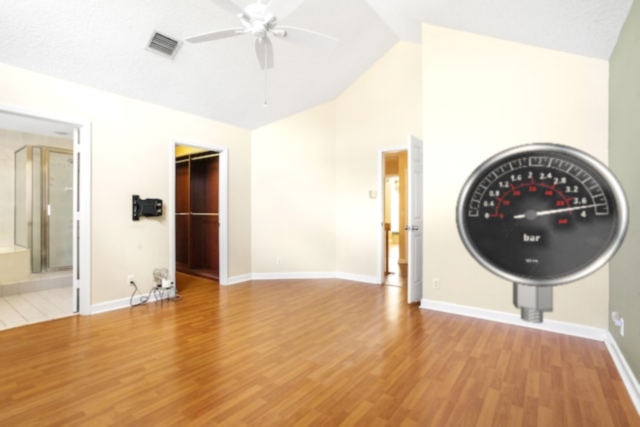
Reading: 3.8 bar
